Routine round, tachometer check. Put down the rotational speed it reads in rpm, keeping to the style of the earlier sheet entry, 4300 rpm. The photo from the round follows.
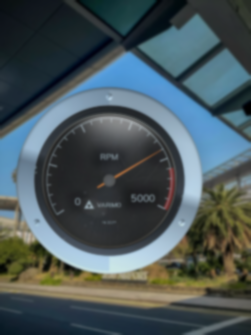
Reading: 3800 rpm
